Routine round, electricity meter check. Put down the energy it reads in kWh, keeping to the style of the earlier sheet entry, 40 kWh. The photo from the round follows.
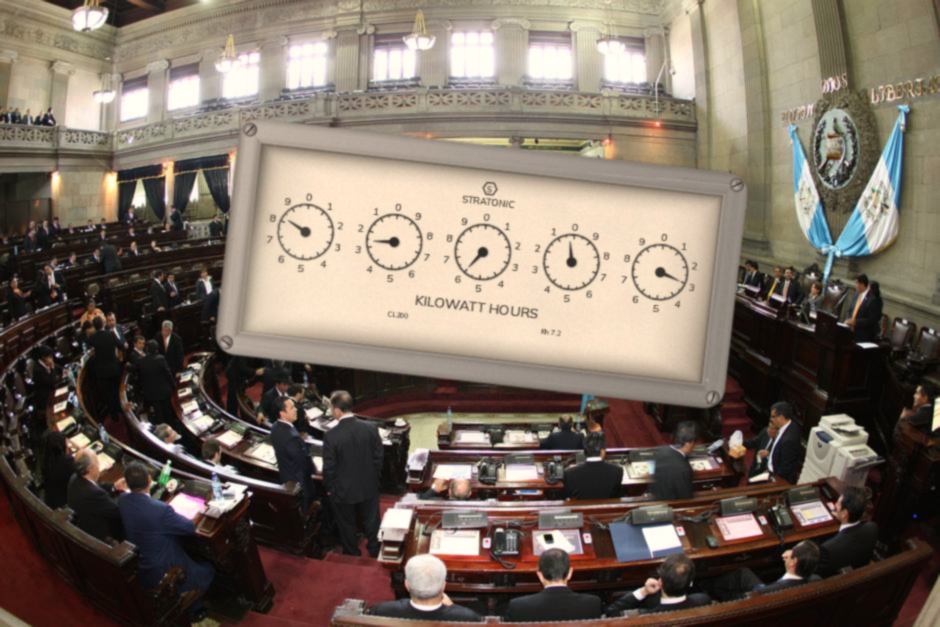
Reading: 82603 kWh
